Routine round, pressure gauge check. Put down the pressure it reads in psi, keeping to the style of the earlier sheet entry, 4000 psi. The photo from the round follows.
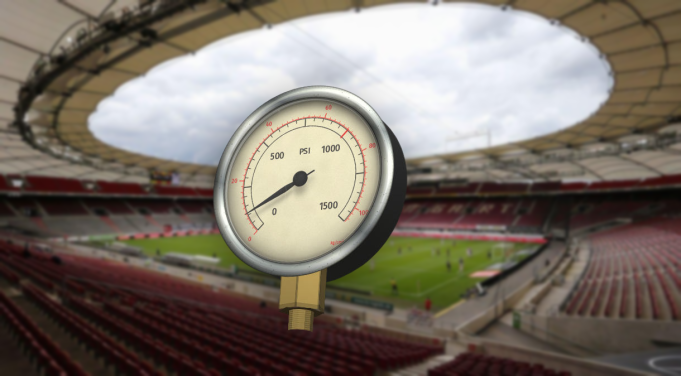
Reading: 100 psi
